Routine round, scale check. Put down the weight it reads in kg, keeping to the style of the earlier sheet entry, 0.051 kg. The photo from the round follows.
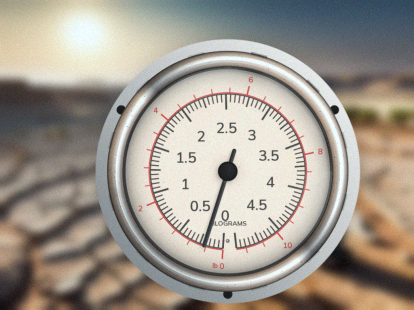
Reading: 0.2 kg
